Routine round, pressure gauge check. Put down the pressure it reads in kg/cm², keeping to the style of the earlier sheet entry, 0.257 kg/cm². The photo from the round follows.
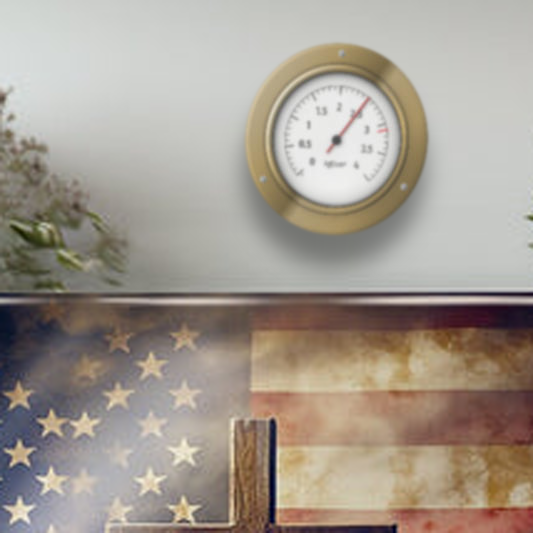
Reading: 2.5 kg/cm²
